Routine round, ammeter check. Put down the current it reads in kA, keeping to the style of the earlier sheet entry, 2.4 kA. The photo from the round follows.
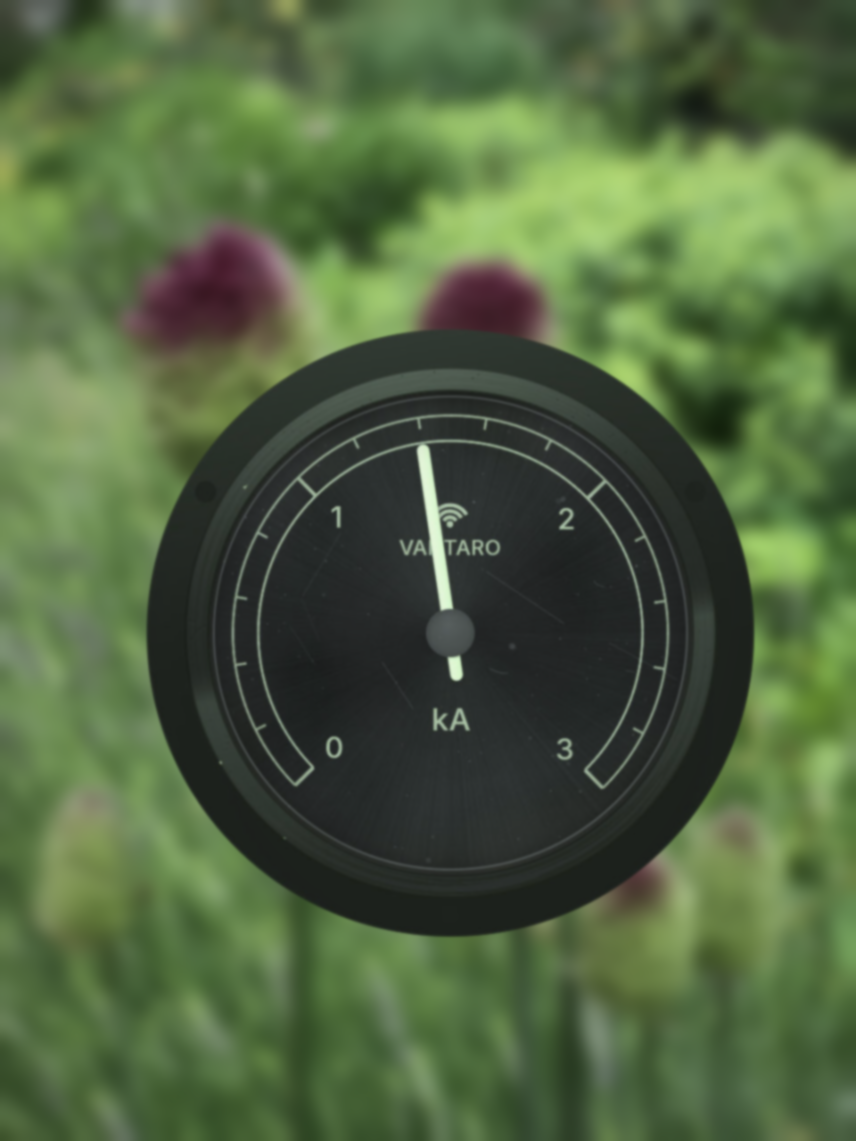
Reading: 1.4 kA
